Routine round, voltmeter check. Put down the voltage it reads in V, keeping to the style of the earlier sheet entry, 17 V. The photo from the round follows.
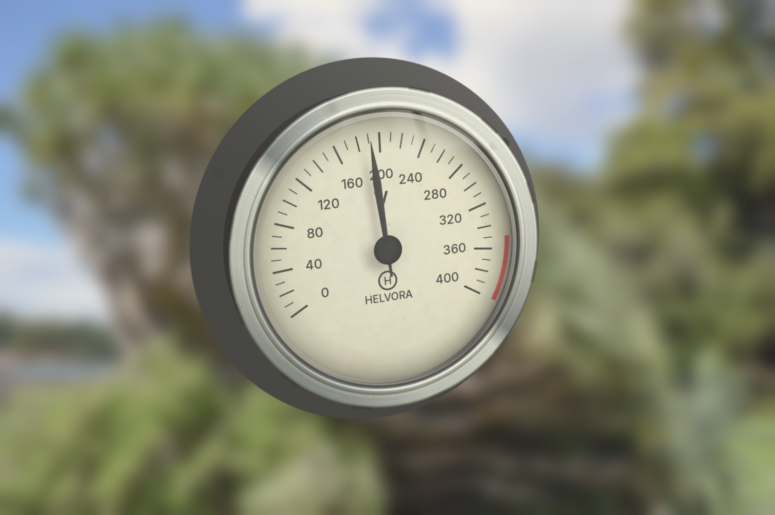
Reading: 190 V
